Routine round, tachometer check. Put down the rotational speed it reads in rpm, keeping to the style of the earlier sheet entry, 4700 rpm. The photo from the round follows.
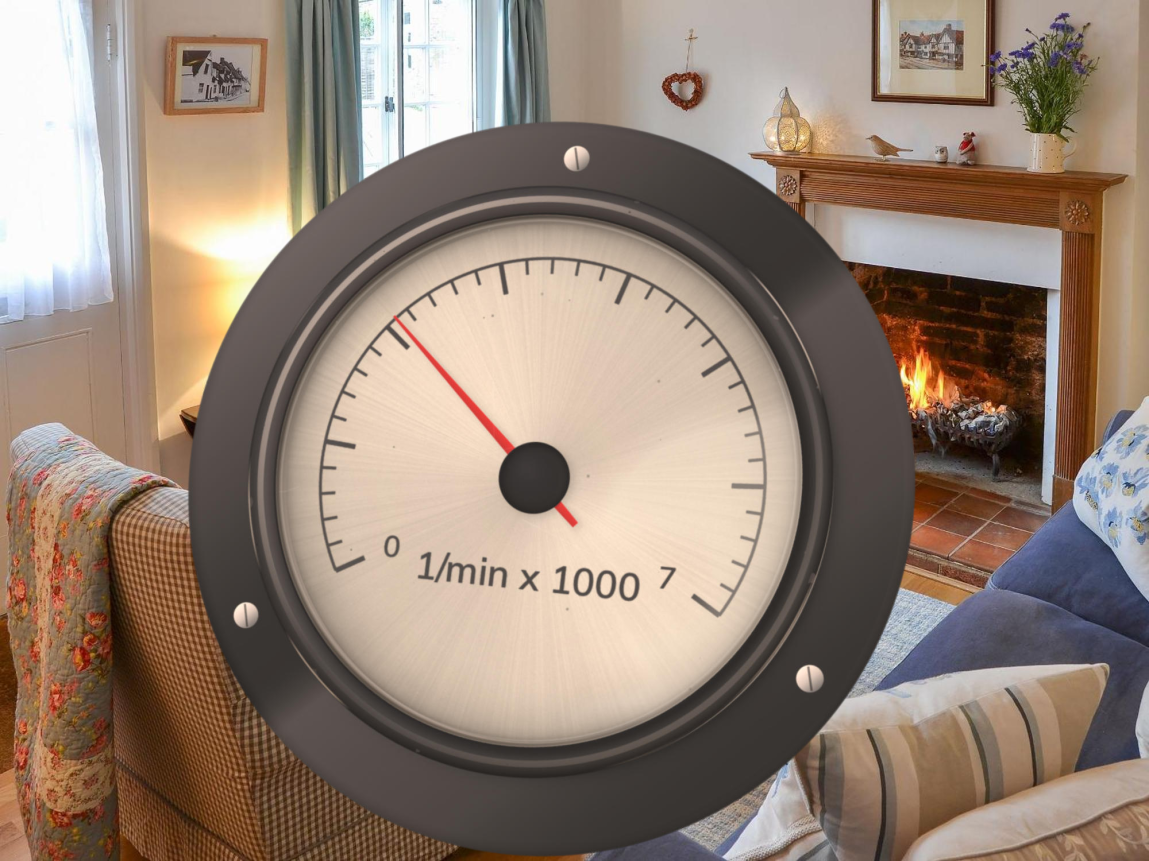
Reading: 2100 rpm
